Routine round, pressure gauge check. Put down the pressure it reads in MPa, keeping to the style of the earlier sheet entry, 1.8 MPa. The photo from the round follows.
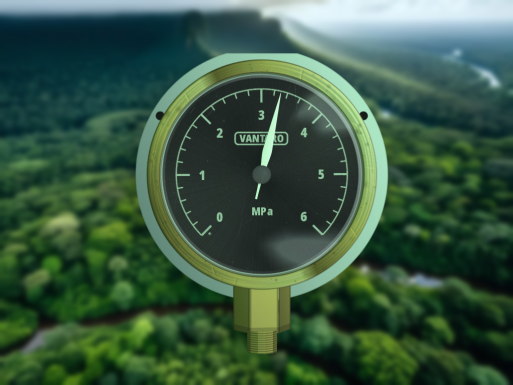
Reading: 3.3 MPa
